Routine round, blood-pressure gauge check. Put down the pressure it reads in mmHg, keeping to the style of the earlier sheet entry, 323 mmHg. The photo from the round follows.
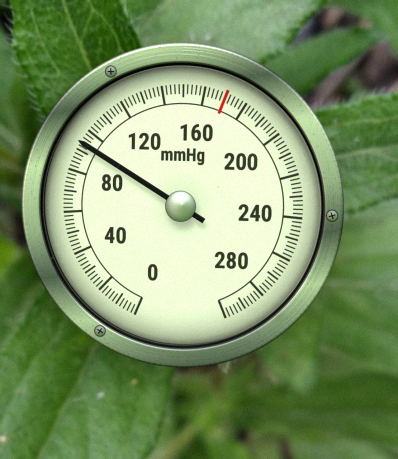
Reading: 94 mmHg
